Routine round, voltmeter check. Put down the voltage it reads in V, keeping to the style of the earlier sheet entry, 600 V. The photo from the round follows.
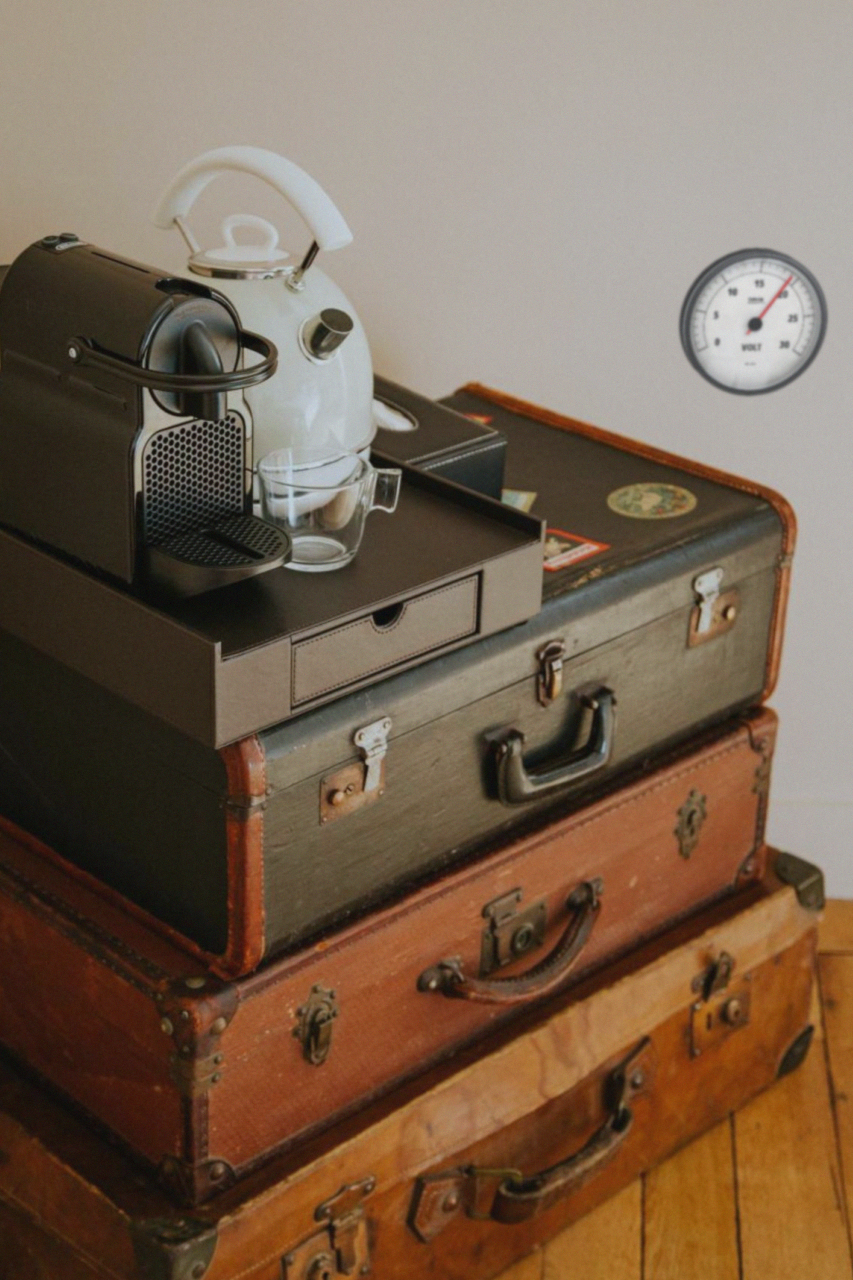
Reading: 19 V
